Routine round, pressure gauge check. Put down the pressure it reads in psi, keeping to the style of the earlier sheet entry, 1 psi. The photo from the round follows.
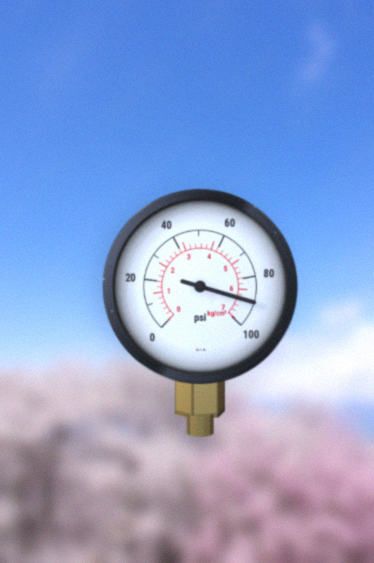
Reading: 90 psi
